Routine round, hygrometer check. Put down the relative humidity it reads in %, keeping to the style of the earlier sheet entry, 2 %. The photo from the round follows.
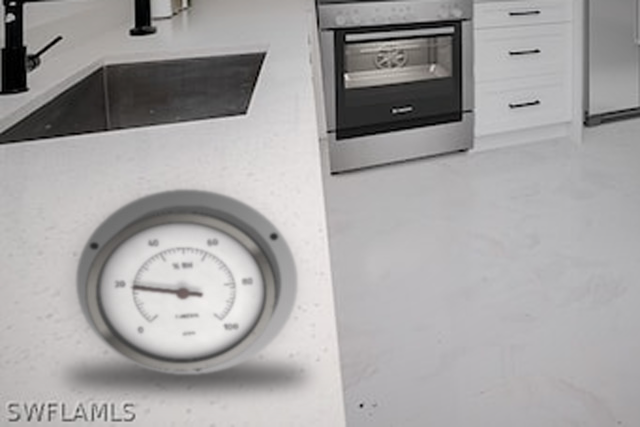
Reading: 20 %
